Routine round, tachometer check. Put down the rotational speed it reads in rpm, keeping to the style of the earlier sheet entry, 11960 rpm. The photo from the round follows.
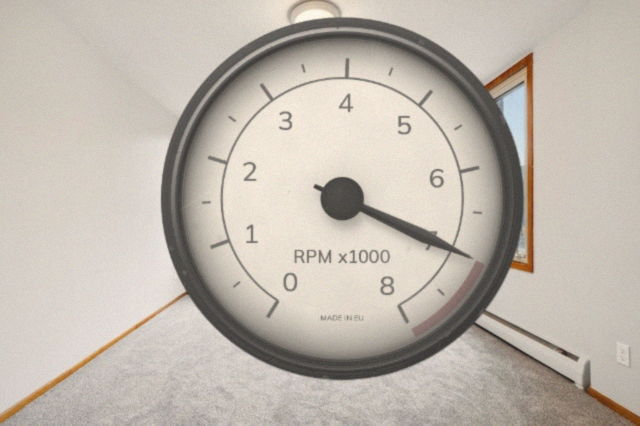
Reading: 7000 rpm
